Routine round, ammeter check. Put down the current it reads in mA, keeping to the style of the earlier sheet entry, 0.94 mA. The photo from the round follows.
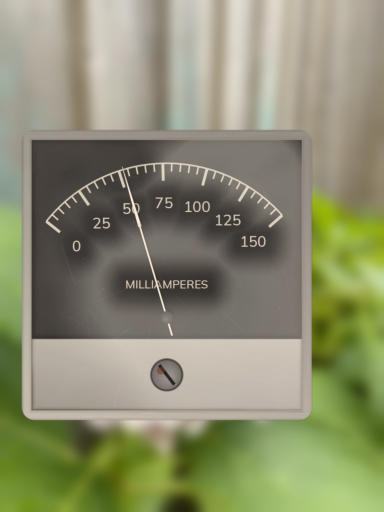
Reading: 52.5 mA
